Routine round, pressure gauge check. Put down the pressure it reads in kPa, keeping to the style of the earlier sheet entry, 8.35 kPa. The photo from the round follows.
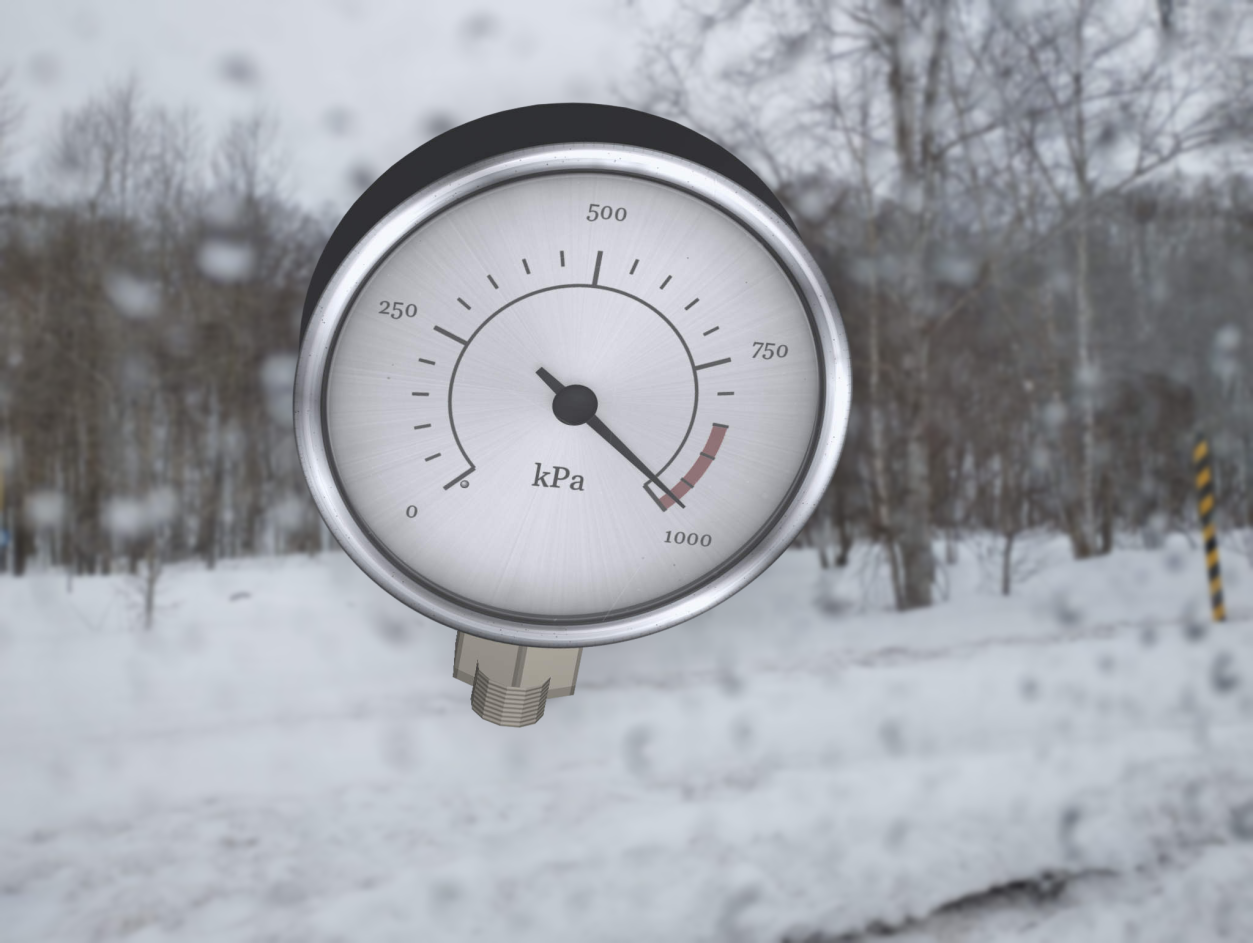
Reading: 975 kPa
